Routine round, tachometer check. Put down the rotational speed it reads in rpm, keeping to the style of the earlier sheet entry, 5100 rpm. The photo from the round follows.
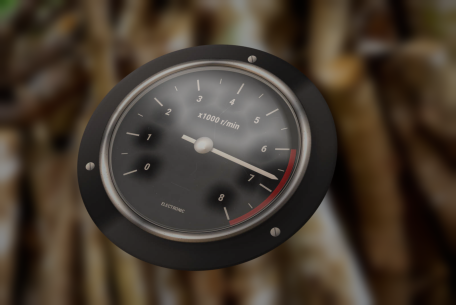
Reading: 6750 rpm
